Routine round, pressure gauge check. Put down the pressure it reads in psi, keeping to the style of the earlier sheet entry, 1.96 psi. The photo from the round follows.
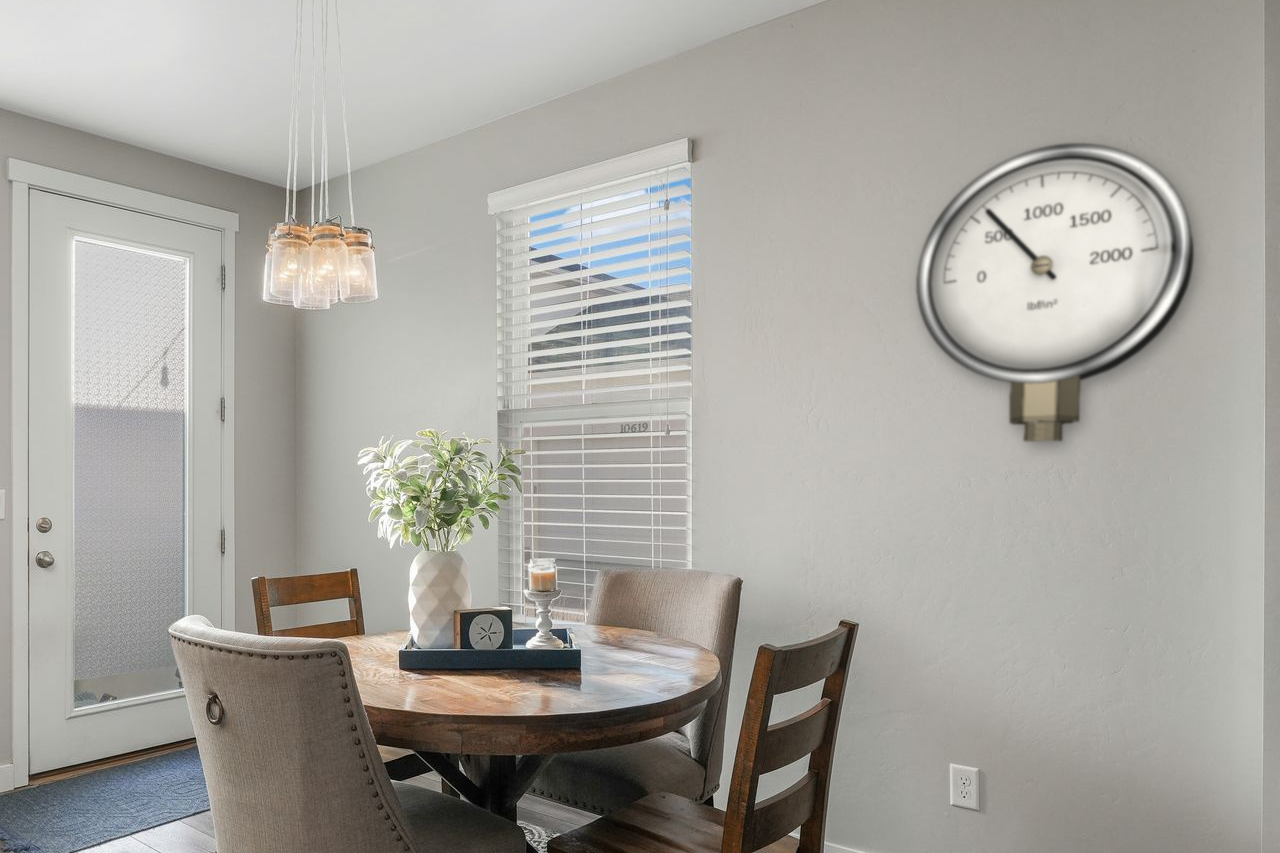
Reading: 600 psi
